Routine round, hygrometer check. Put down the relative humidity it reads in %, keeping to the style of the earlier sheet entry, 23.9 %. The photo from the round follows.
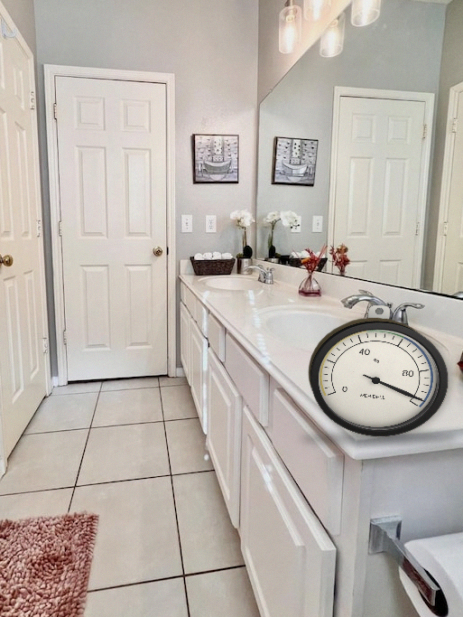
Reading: 96 %
